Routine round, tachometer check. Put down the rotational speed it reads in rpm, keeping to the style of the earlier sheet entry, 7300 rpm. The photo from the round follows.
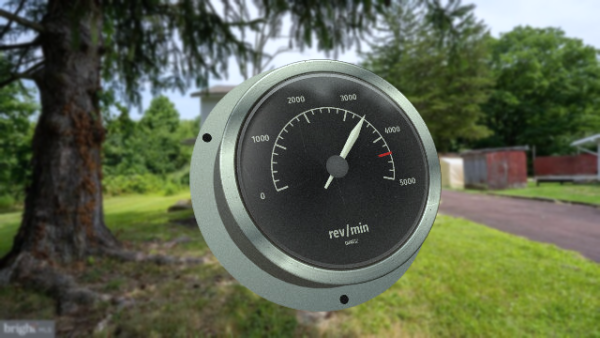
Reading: 3400 rpm
